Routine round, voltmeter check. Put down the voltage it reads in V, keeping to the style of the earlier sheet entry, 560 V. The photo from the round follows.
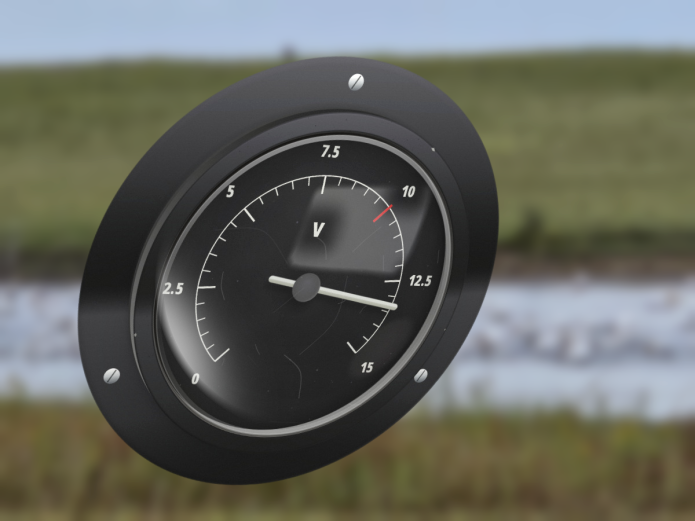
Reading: 13.25 V
